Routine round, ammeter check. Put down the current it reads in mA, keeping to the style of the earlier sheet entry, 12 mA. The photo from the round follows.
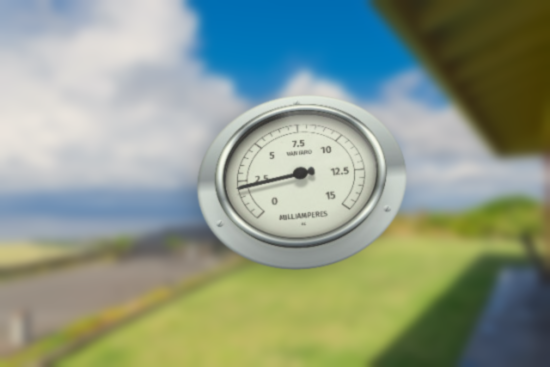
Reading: 2 mA
